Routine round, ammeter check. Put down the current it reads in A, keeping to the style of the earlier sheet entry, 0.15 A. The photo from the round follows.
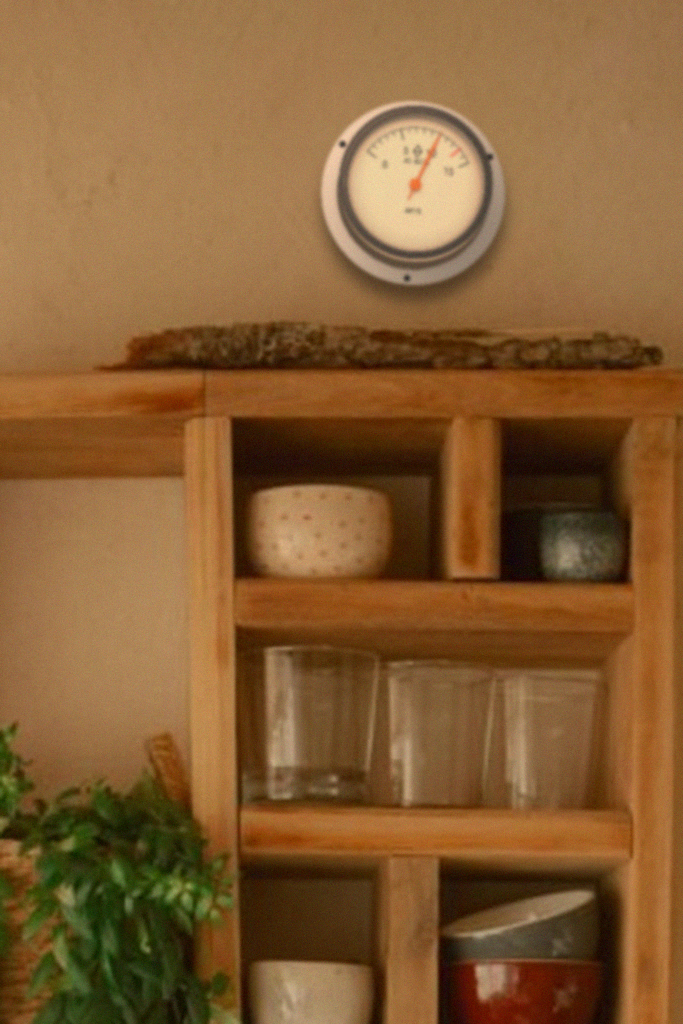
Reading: 10 A
